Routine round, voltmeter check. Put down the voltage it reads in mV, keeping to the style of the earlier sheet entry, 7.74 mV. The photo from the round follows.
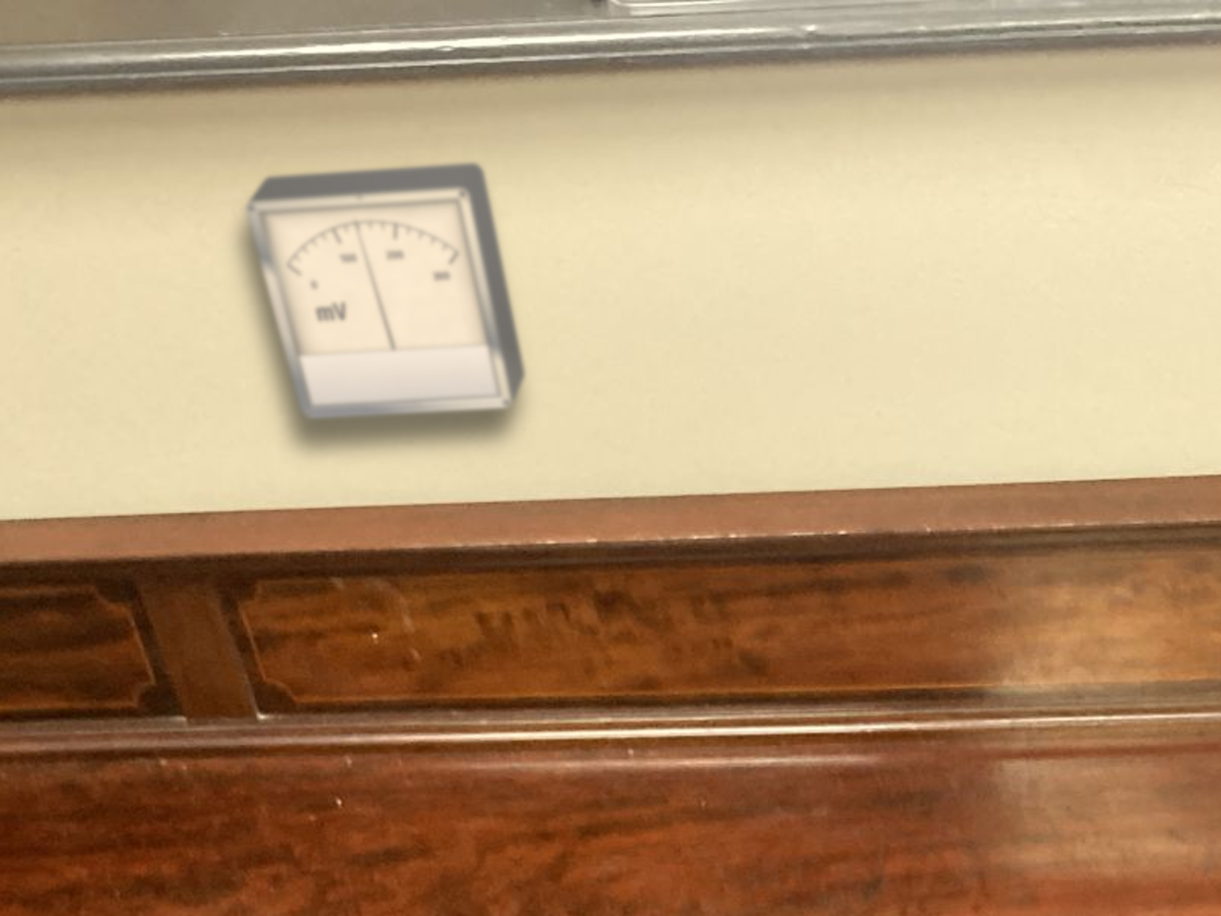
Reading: 140 mV
